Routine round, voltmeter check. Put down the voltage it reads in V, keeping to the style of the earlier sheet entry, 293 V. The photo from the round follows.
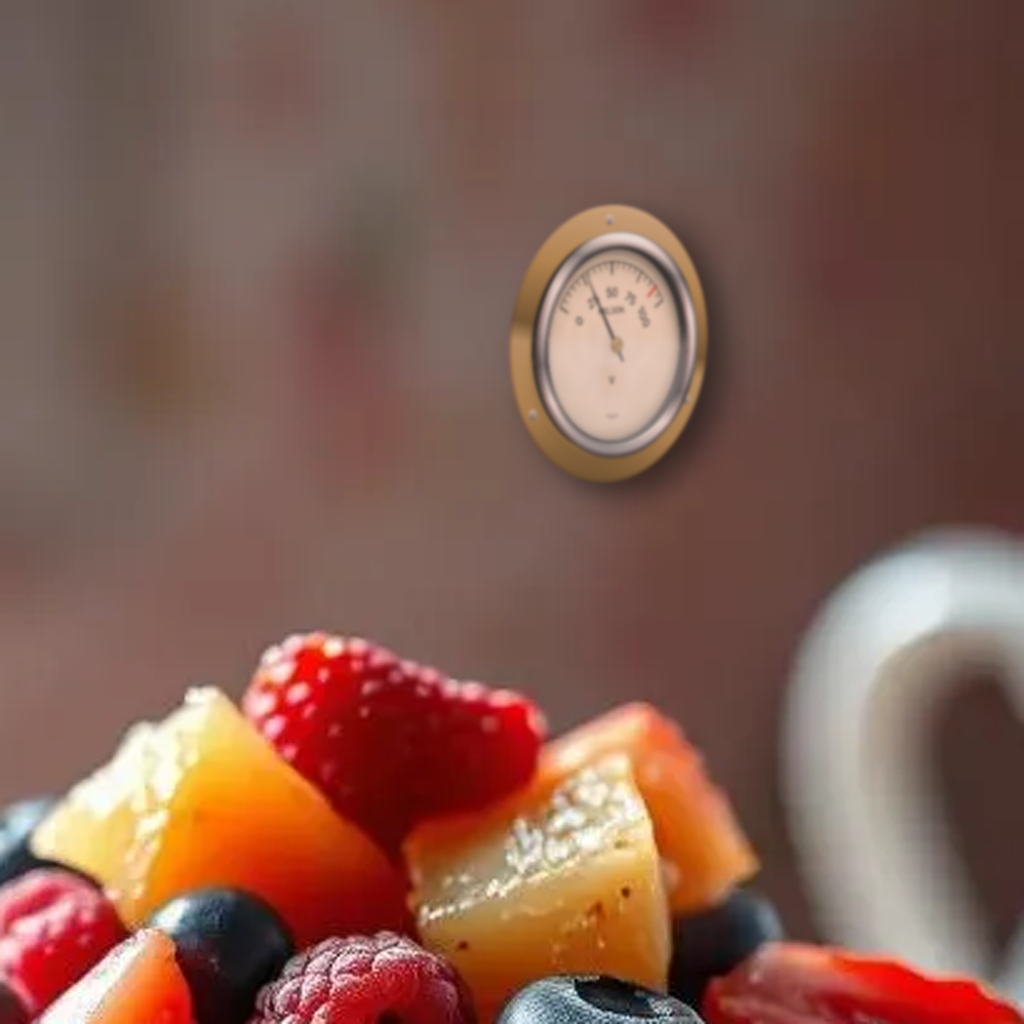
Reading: 25 V
